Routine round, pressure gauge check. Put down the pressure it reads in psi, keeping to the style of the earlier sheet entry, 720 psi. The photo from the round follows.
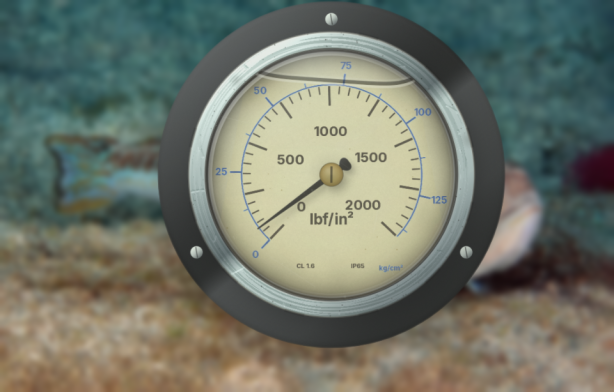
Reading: 75 psi
